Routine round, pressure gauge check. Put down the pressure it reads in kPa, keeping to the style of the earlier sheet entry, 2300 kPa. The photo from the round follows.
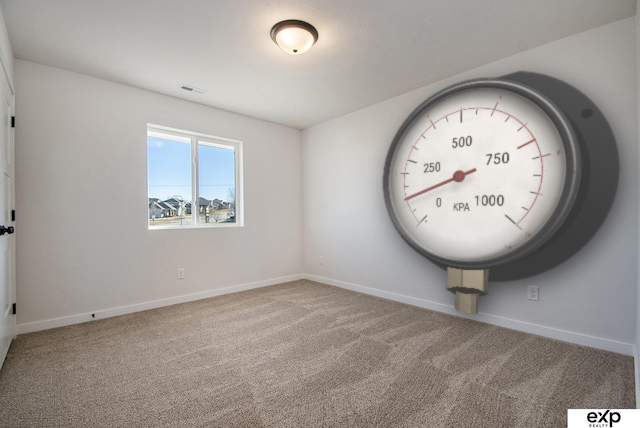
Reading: 100 kPa
